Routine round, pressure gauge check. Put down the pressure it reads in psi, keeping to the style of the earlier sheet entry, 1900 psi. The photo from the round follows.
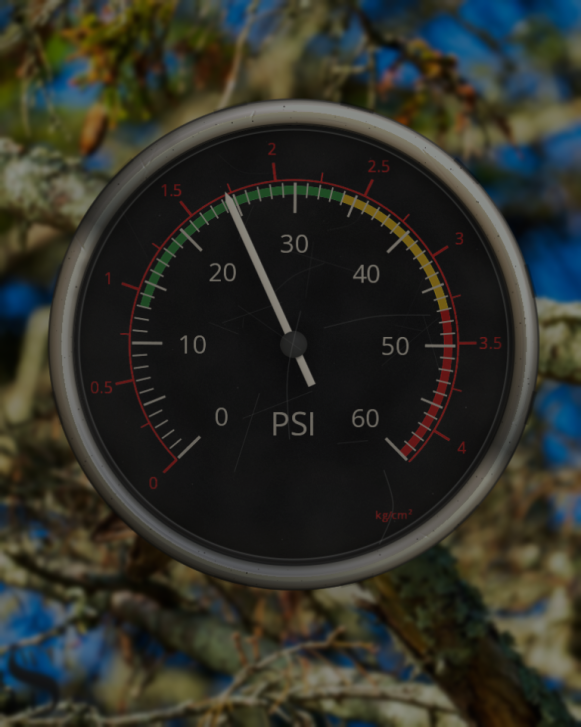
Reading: 24.5 psi
